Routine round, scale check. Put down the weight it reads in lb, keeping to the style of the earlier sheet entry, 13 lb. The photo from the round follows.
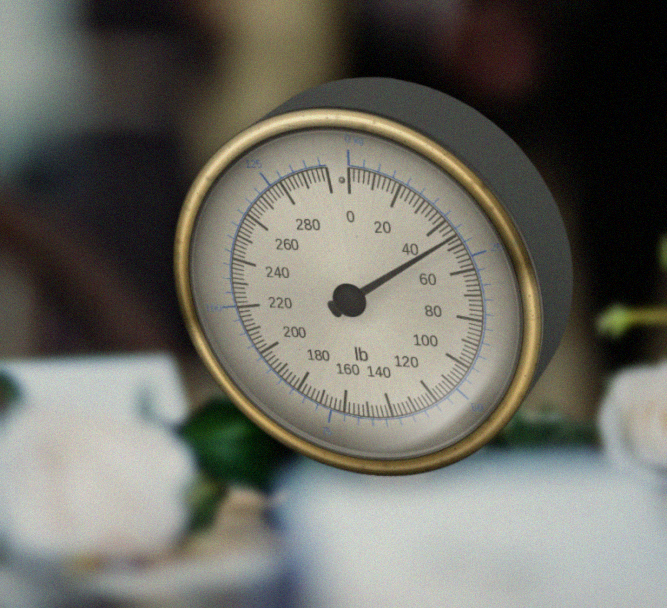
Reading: 46 lb
